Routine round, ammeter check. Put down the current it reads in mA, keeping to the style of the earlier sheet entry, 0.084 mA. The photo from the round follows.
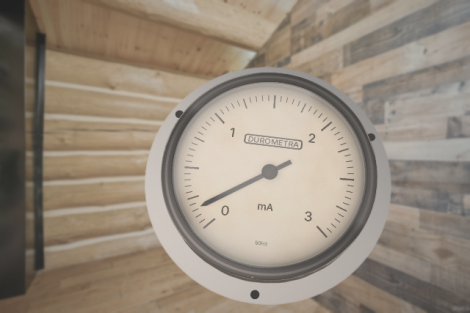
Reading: 0.15 mA
